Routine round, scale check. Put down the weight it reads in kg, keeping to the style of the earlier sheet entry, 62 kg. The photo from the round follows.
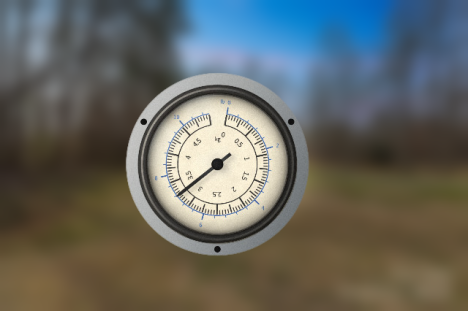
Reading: 3.25 kg
